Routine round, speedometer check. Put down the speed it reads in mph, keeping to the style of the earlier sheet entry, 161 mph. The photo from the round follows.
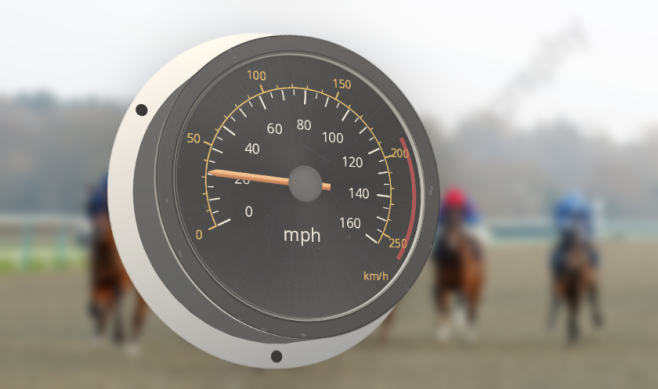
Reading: 20 mph
